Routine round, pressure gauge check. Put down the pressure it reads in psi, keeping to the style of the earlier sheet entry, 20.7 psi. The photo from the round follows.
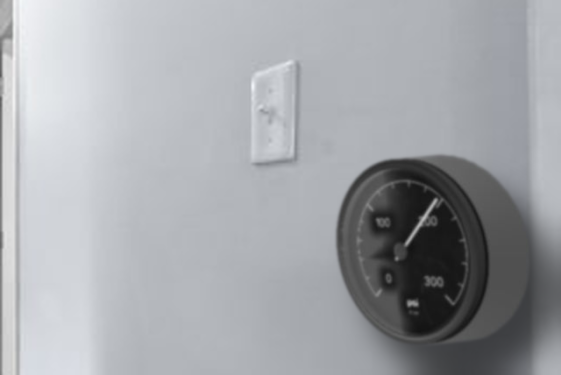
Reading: 200 psi
